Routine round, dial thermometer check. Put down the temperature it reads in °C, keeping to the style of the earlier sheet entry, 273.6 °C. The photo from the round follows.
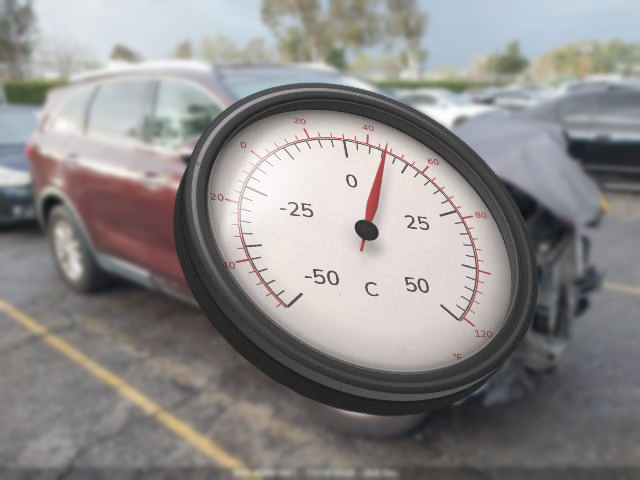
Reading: 7.5 °C
